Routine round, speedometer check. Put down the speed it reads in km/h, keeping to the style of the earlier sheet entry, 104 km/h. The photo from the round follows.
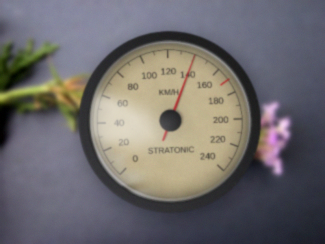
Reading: 140 km/h
